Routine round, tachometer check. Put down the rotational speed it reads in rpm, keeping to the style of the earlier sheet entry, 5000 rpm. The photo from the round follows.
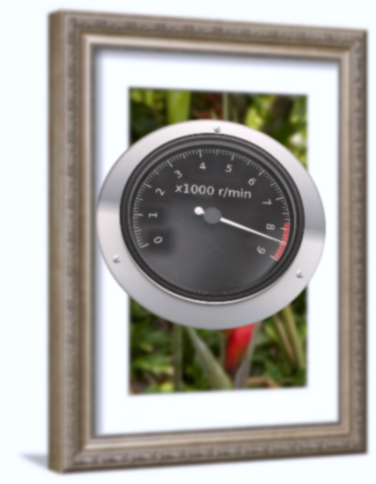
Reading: 8500 rpm
